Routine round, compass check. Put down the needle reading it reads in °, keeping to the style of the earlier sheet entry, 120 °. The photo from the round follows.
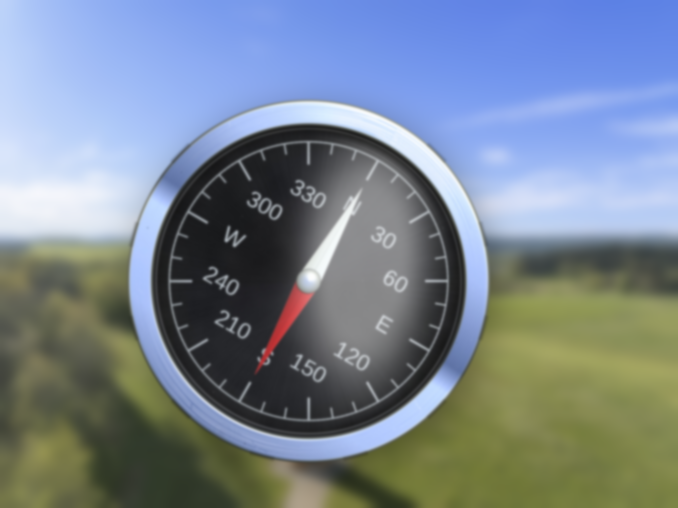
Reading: 180 °
